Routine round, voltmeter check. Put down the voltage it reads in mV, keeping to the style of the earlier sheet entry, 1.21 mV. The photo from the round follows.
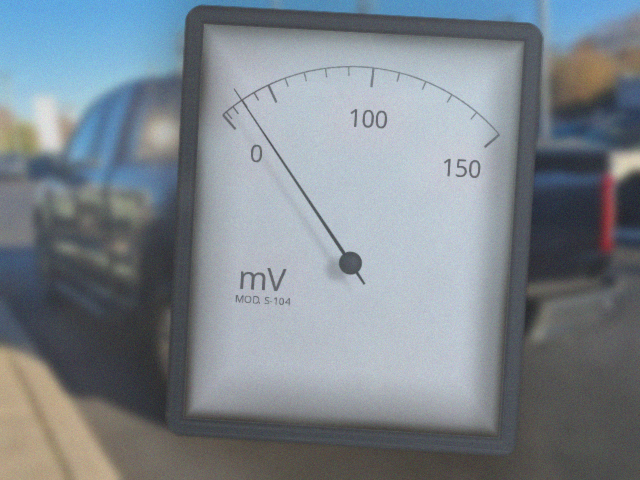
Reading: 30 mV
